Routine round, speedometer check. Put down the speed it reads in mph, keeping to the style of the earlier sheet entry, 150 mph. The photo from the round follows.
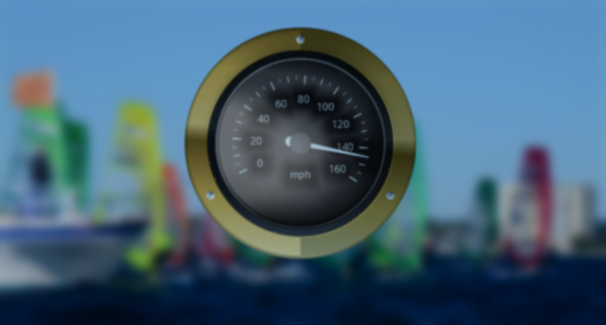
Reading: 145 mph
